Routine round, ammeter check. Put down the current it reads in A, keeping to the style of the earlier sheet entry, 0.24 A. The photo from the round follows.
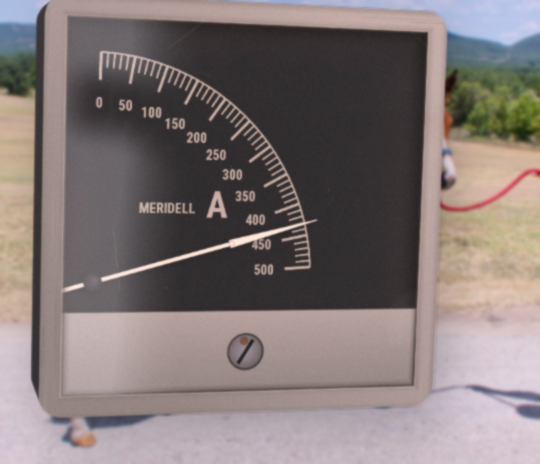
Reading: 430 A
